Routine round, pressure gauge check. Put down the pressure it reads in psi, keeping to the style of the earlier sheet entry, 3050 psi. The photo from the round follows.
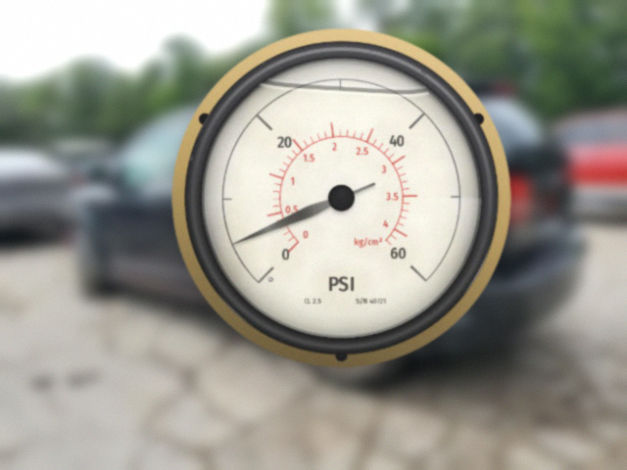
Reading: 5 psi
